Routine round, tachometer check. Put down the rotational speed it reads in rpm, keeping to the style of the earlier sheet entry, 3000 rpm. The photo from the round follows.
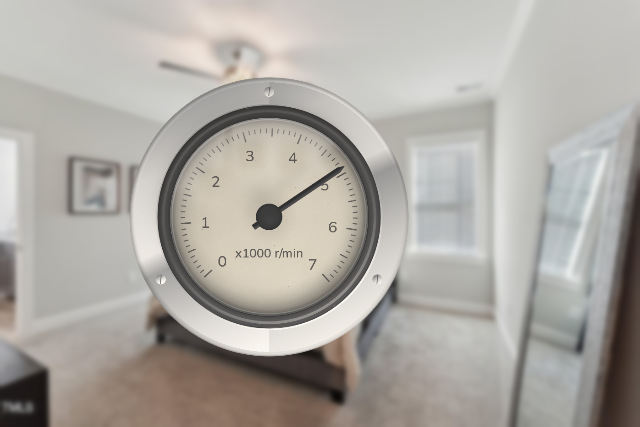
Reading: 4900 rpm
